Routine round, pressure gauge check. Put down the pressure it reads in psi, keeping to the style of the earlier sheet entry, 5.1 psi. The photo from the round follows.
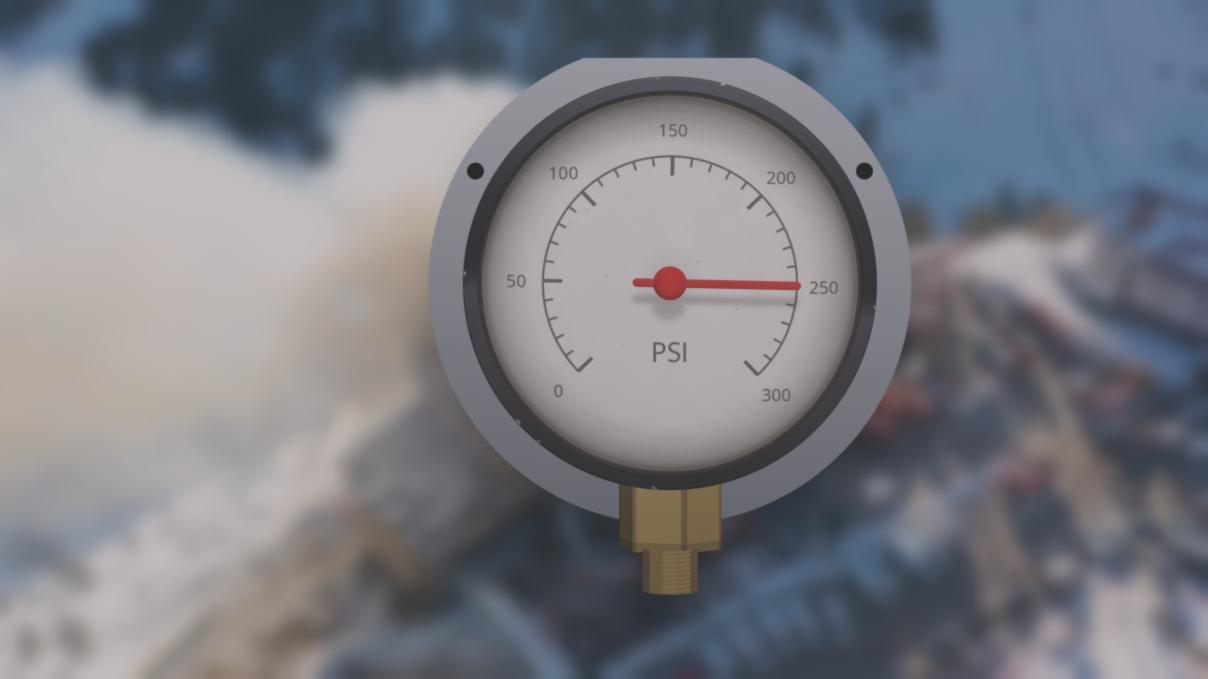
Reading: 250 psi
